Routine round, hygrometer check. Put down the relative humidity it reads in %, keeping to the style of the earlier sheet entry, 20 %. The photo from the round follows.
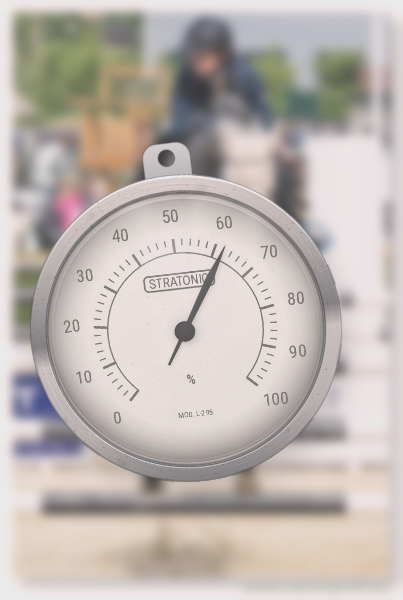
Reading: 62 %
